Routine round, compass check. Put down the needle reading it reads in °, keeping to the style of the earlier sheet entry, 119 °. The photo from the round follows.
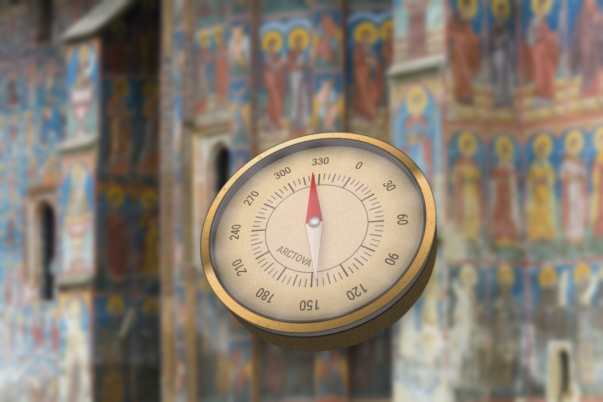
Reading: 325 °
